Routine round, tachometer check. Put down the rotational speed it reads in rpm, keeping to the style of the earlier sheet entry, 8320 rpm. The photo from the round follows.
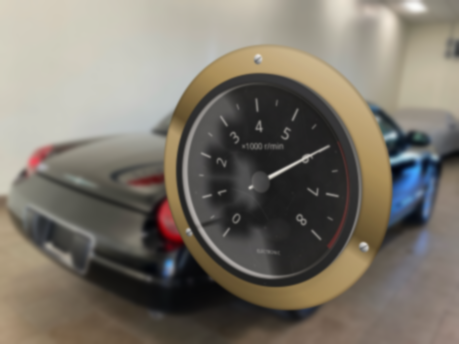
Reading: 6000 rpm
